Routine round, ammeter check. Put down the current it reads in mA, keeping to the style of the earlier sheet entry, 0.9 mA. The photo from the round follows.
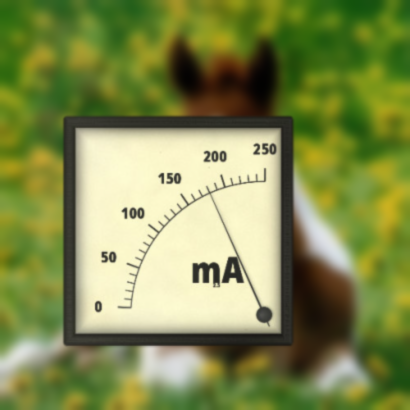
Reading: 180 mA
